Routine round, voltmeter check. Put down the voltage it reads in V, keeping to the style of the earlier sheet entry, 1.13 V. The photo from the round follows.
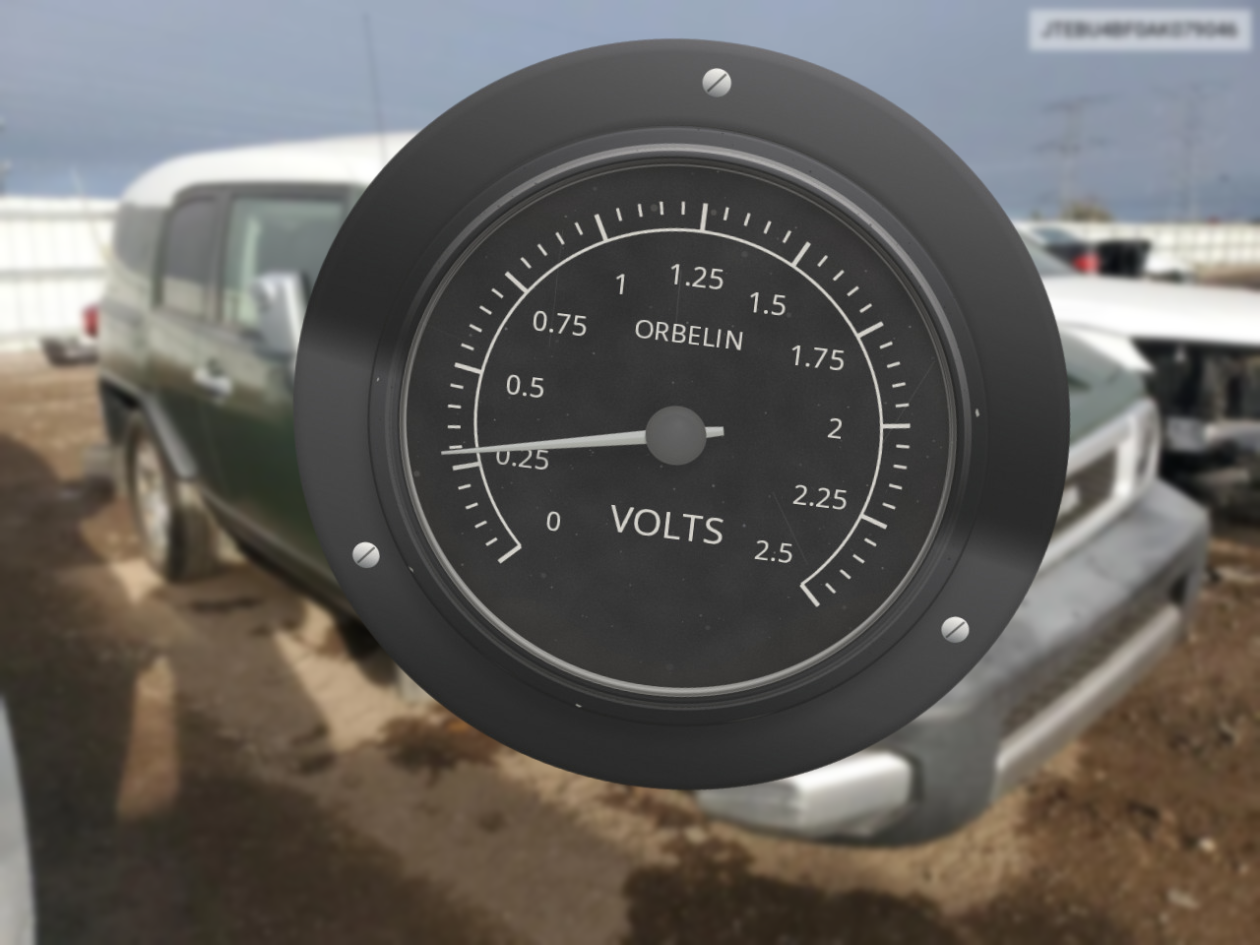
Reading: 0.3 V
